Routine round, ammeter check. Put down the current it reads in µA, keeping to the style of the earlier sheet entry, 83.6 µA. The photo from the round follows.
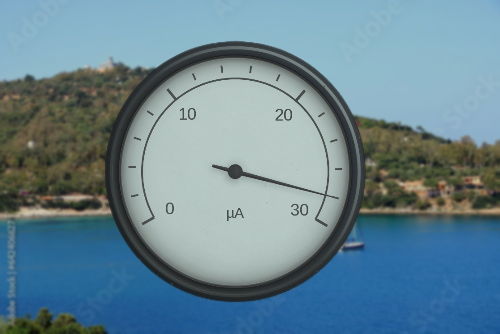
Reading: 28 µA
